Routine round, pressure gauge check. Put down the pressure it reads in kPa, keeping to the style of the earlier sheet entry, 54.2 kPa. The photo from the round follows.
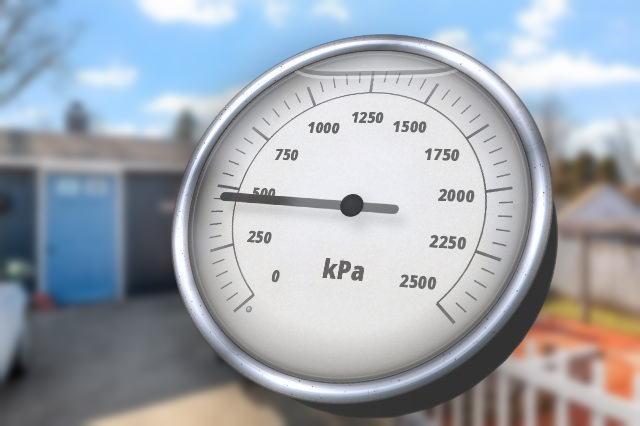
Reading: 450 kPa
